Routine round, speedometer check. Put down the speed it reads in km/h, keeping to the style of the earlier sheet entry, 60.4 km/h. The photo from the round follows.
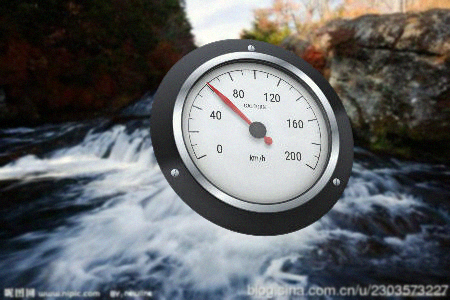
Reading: 60 km/h
